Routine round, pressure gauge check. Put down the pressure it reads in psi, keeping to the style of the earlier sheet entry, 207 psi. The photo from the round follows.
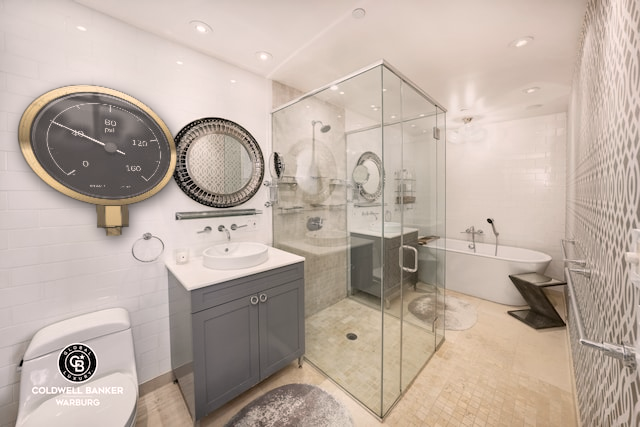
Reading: 40 psi
